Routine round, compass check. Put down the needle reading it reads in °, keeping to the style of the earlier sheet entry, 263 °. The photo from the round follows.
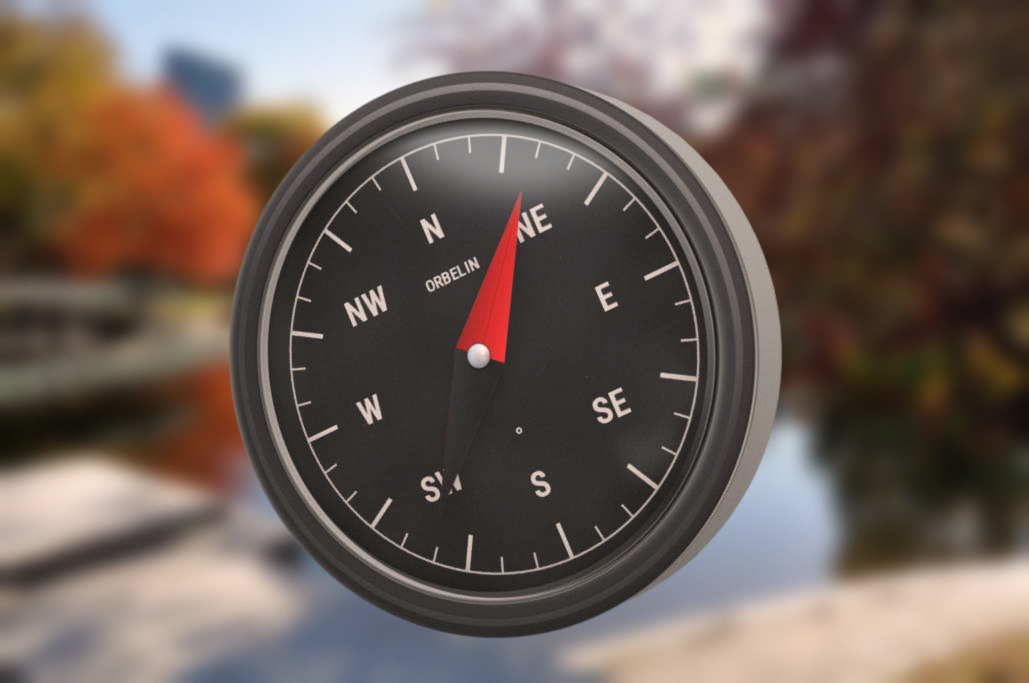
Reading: 40 °
